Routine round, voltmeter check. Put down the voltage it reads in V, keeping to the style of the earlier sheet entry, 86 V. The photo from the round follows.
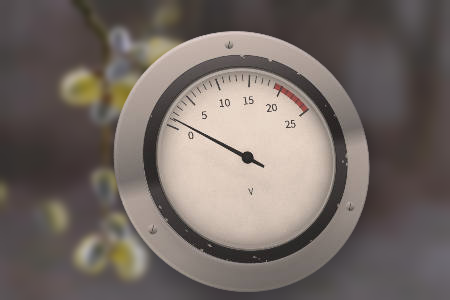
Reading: 1 V
